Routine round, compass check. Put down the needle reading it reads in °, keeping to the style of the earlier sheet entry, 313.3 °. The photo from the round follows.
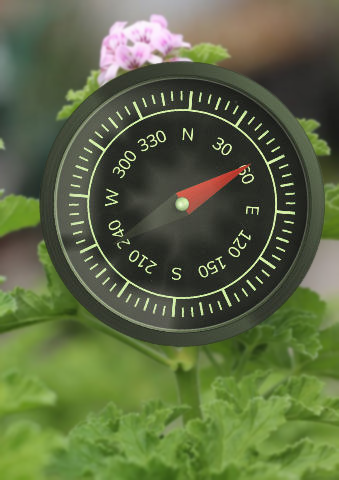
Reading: 55 °
